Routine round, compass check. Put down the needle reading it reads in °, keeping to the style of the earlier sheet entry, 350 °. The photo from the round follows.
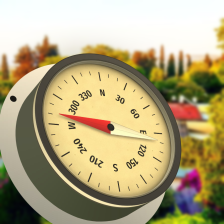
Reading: 280 °
